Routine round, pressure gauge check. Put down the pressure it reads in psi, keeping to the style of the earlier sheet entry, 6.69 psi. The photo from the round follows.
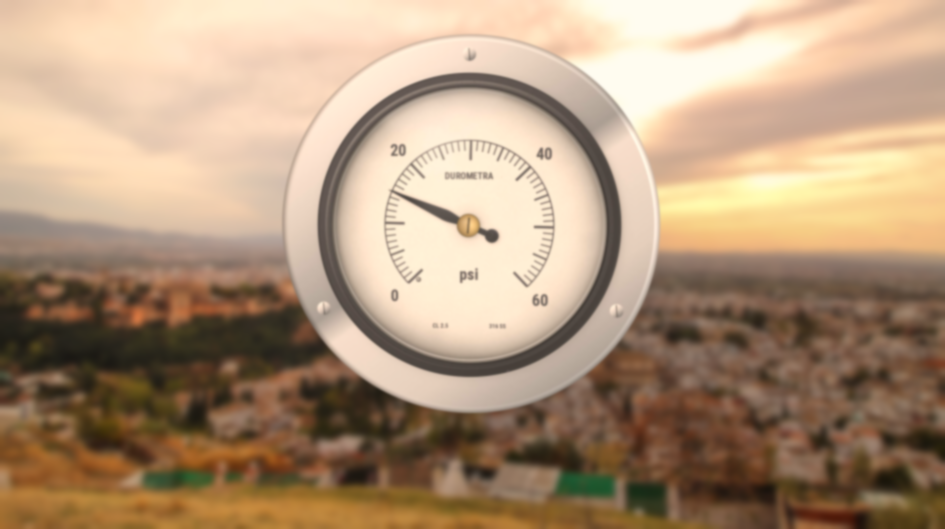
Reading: 15 psi
